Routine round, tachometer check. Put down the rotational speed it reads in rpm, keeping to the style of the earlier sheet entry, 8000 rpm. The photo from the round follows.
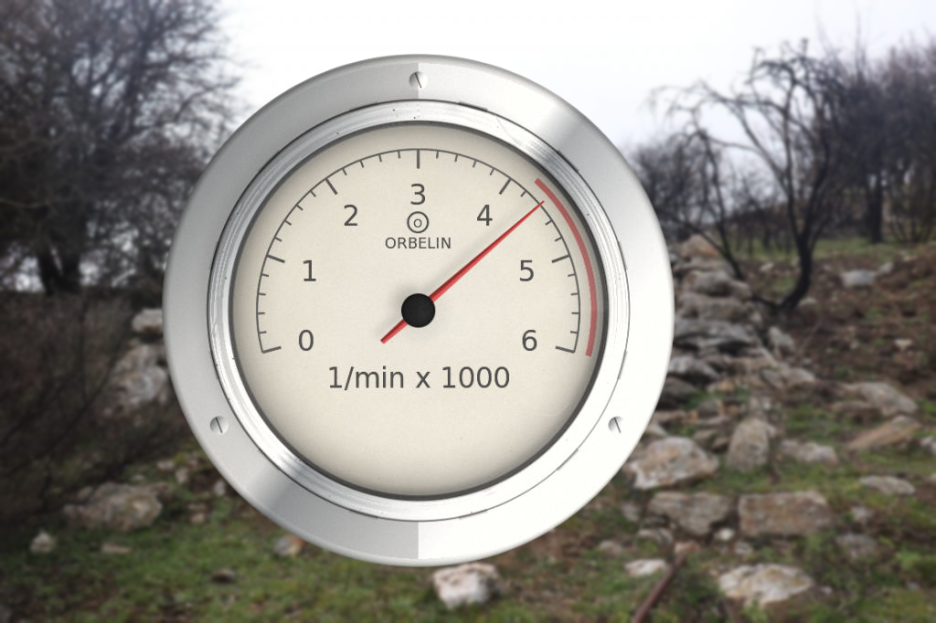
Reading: 4400 rpm
